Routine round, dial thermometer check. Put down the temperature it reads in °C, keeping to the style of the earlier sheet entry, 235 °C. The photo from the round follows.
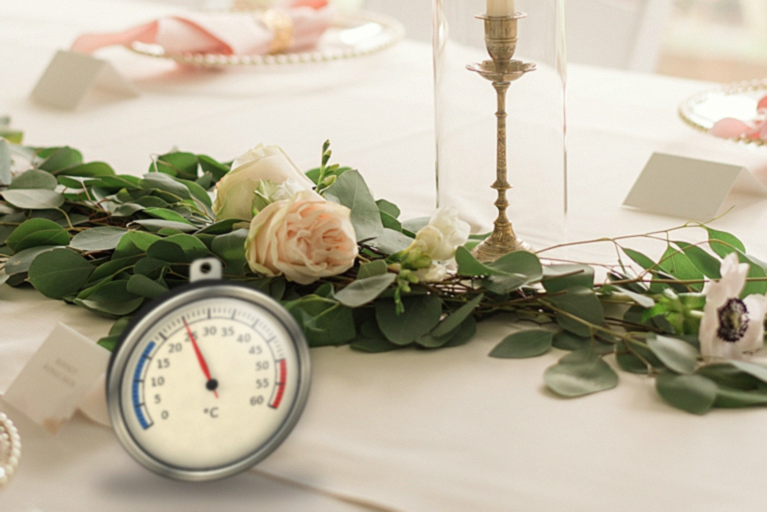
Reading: 25 °C
